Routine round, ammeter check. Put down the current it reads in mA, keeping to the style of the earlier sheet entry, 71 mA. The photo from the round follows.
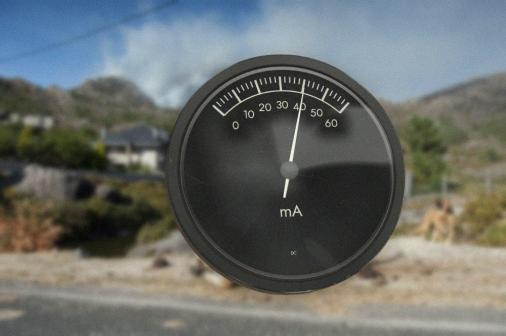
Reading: 40 mA
